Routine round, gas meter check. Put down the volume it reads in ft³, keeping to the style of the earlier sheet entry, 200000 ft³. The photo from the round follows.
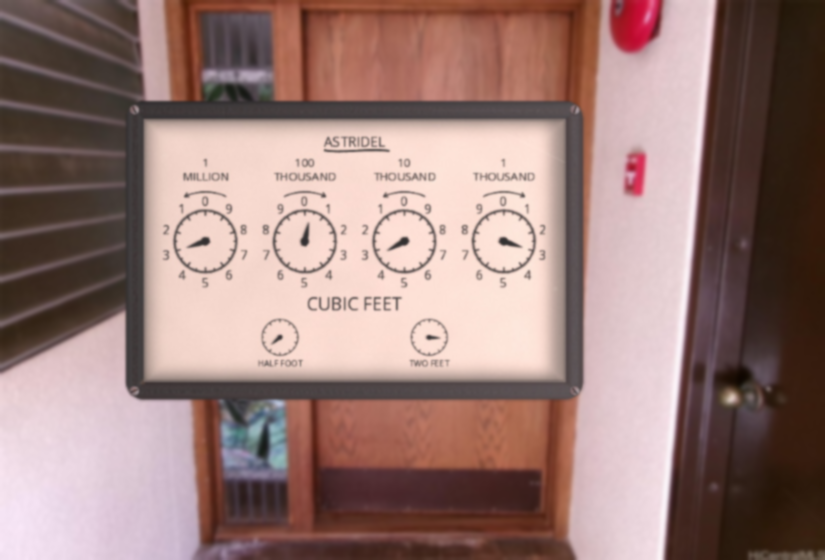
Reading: 303300 ft³
